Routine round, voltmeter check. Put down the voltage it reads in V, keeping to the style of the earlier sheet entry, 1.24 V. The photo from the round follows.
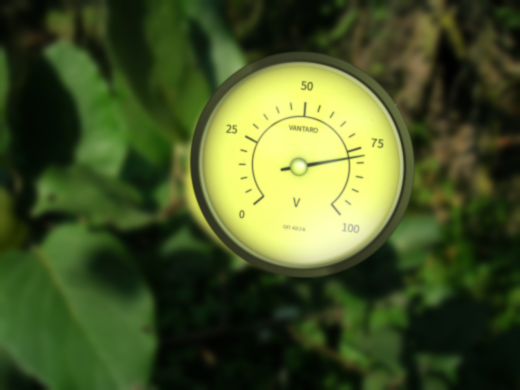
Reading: 77.5 V
